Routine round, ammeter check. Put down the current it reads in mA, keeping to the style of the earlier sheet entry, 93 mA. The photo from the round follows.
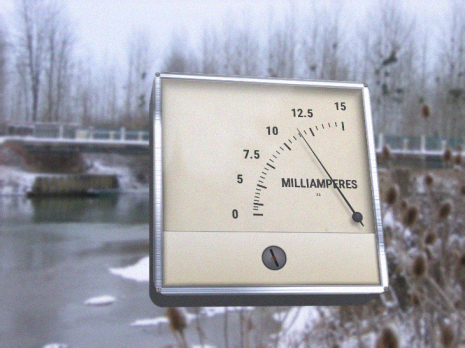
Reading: 11.5 mA
